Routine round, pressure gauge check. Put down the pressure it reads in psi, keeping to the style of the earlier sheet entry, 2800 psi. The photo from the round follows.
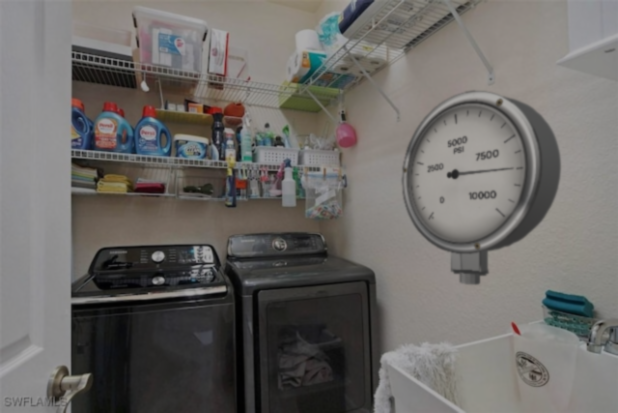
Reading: 8500 psi
